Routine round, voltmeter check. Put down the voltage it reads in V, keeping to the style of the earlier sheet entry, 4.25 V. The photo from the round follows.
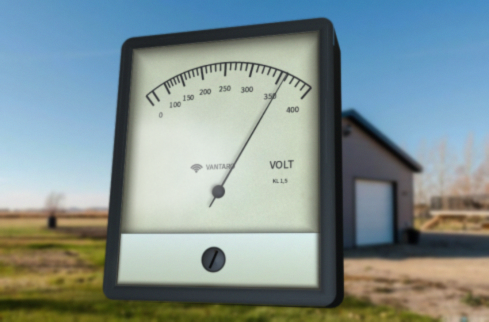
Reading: 360 V
